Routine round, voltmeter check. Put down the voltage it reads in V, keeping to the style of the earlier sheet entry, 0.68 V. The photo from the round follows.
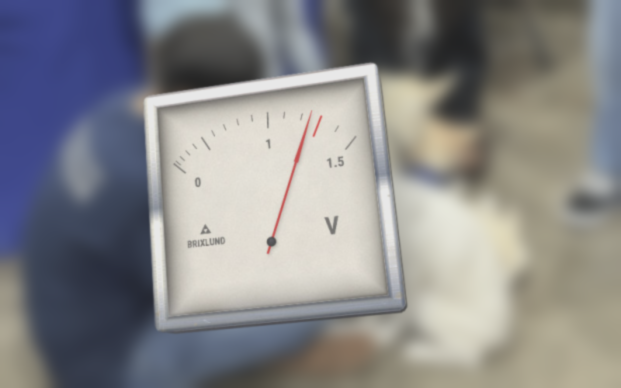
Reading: 1.25 V
